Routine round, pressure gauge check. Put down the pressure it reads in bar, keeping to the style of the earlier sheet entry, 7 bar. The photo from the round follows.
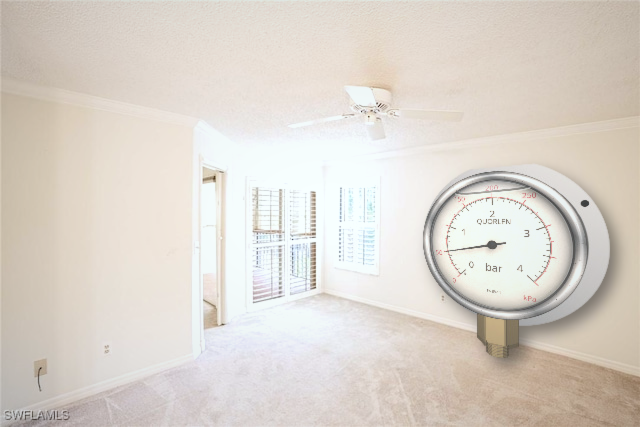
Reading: 0.5 bar
